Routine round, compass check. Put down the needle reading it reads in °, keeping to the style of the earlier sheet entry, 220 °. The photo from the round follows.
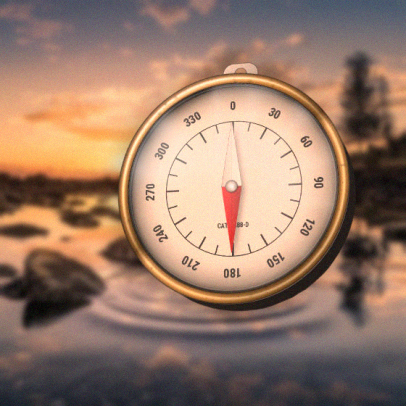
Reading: 180 °
